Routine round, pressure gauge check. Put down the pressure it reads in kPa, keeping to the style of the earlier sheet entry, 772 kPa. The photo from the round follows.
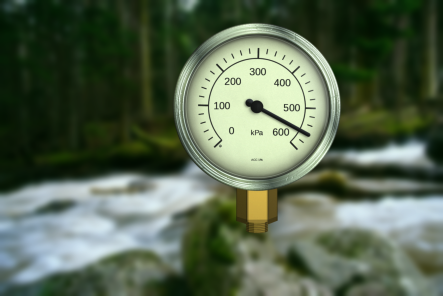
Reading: 560 kPa
